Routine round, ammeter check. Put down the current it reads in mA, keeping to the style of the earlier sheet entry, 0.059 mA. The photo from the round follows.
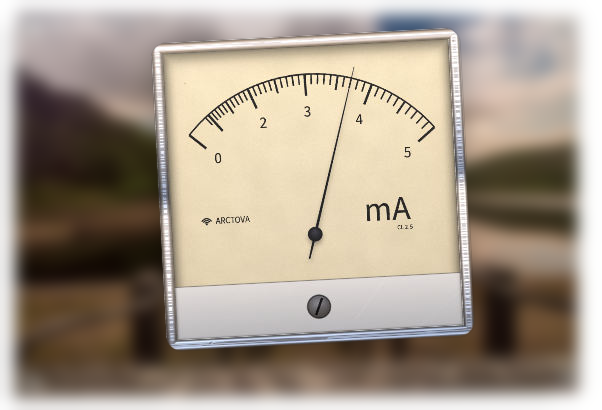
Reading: 3.7 mA
